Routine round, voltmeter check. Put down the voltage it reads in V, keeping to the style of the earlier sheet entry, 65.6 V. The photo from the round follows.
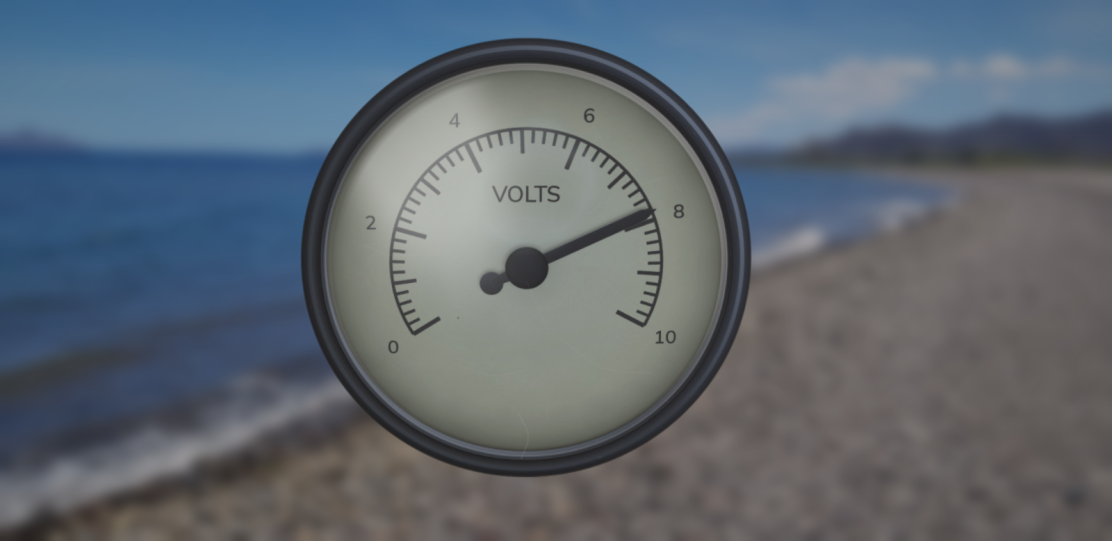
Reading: 7.8 V
